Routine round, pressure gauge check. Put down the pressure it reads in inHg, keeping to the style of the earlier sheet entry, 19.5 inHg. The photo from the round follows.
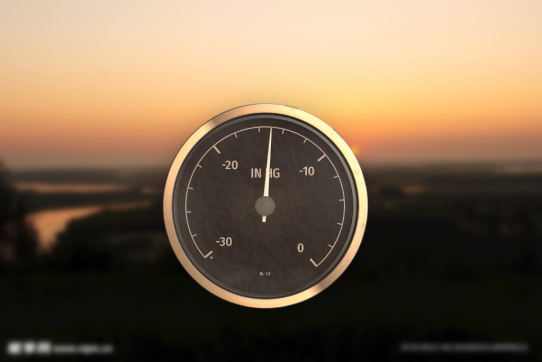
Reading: -15 inHg
